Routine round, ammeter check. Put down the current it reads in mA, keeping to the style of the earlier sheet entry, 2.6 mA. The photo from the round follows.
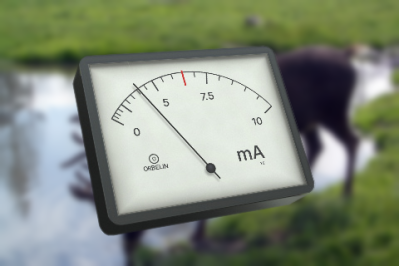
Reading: 4 mA
